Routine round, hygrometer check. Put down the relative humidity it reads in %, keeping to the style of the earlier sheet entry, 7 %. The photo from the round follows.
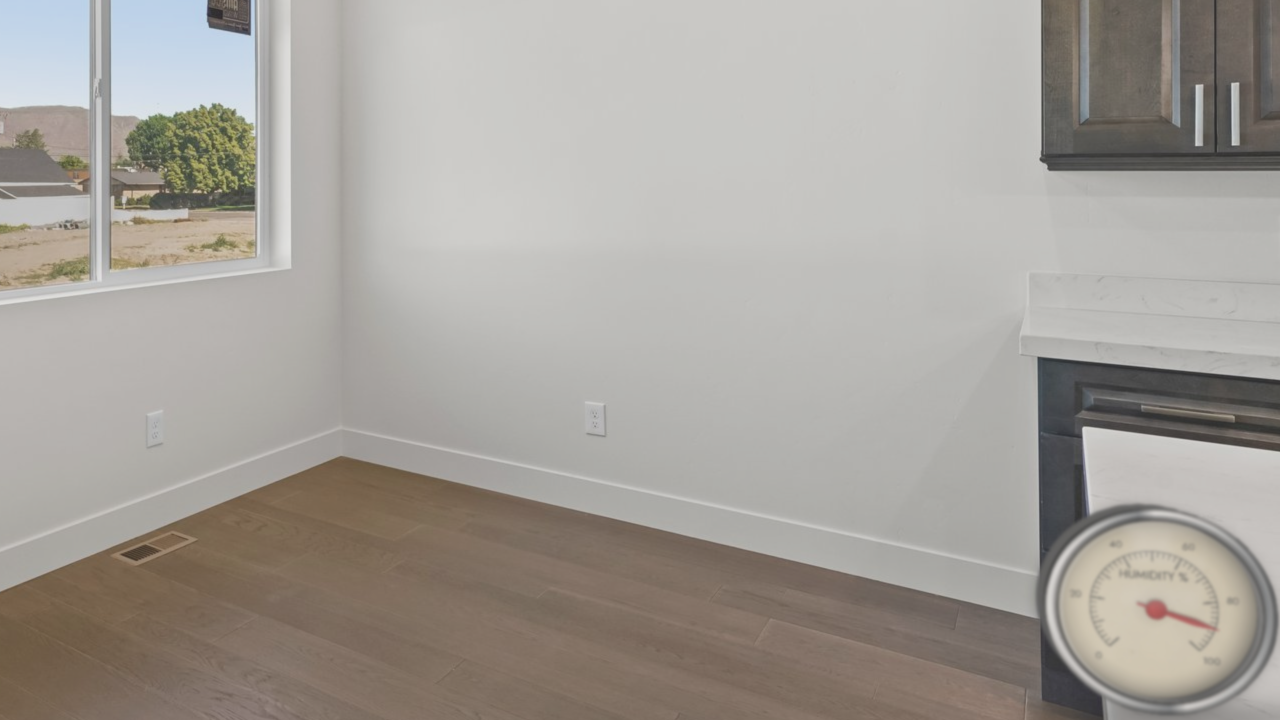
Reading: 90 %
